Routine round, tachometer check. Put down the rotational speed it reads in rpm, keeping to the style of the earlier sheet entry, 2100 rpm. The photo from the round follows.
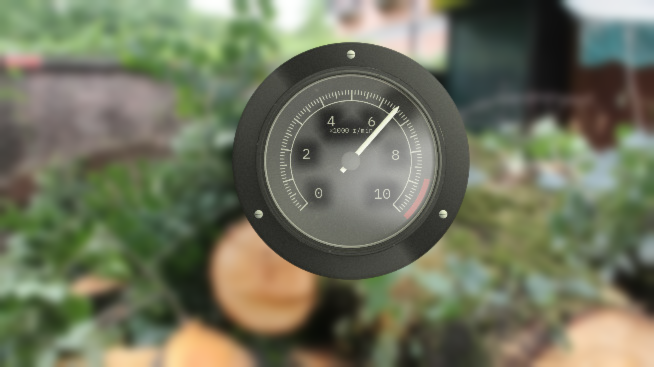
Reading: 6500 rpm
